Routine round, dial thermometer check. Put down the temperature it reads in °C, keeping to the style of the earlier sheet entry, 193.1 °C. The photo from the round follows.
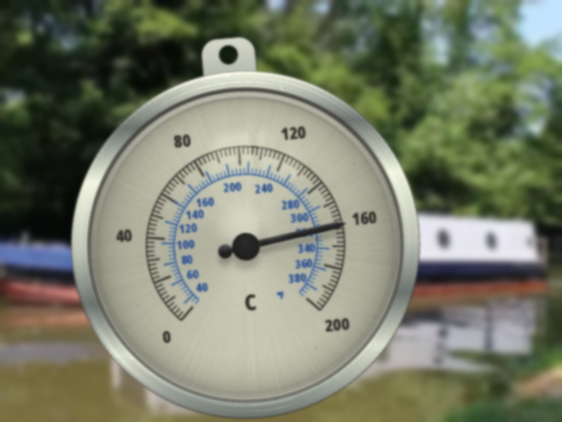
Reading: 160 °C
